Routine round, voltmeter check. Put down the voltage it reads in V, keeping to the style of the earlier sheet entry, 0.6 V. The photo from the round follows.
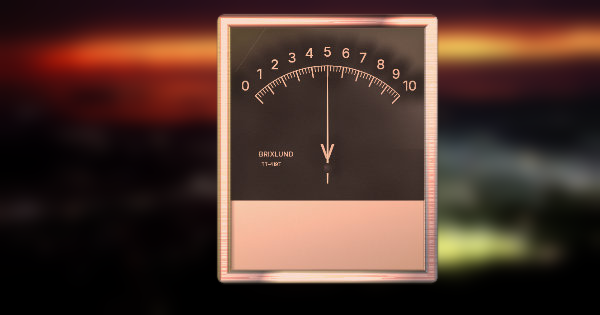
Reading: 5 V
